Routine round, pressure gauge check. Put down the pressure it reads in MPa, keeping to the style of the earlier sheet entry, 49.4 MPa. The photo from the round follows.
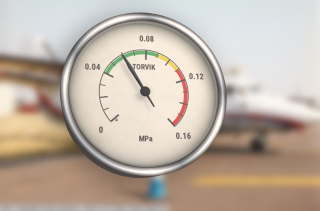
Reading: 0.06 MPa
